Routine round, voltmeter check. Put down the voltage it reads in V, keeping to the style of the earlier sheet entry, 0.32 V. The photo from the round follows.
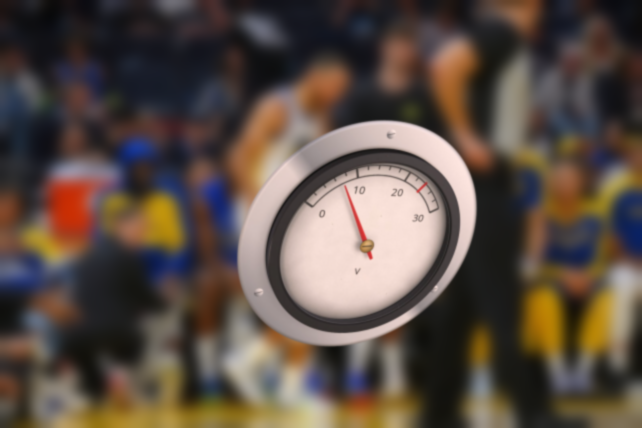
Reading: 7 V
